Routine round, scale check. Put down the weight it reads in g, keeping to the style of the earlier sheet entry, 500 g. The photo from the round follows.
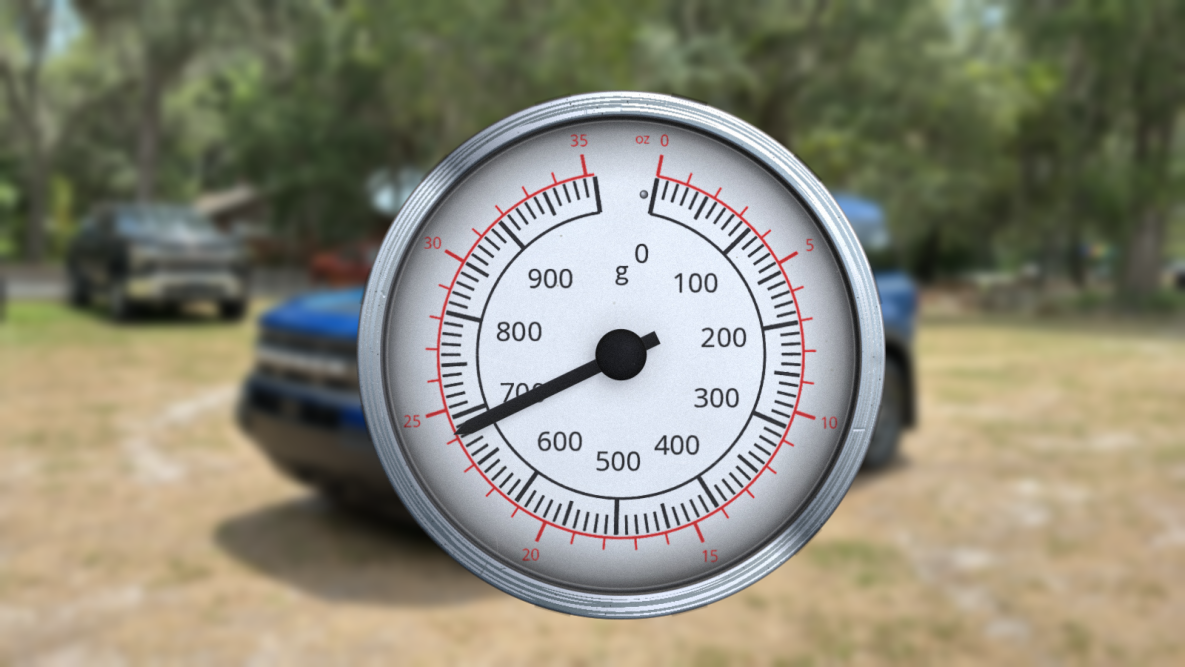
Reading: 685 g
